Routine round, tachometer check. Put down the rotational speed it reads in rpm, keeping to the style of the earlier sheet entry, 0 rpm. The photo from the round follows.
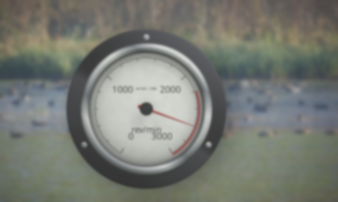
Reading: 2600 rpm
